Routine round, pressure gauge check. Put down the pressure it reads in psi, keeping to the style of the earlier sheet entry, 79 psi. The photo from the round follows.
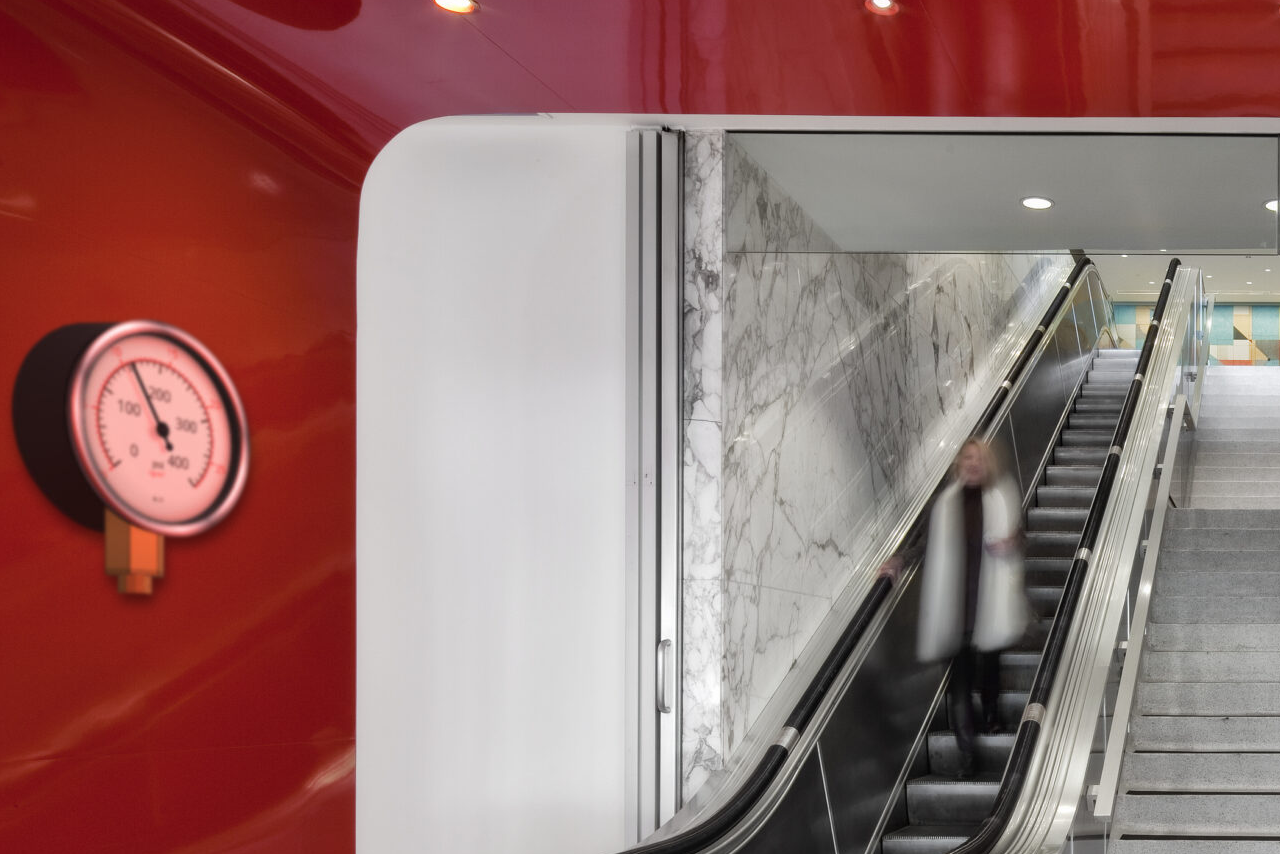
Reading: 150 psi
